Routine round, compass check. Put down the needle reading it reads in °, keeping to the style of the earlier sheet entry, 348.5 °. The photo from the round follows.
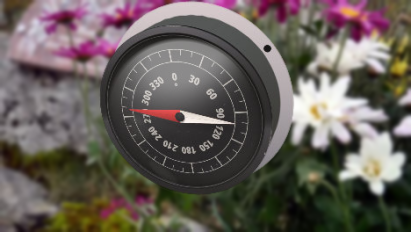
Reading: 280 °
